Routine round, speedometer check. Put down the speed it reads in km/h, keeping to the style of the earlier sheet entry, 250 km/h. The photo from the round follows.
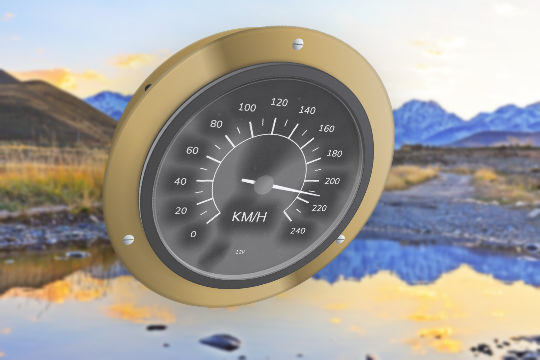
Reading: 210 km/h
